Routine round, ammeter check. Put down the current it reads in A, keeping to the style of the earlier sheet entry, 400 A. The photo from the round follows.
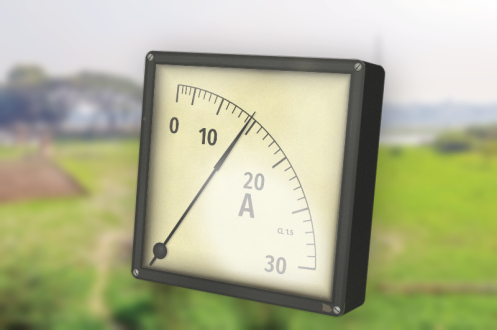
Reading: 14.5 A
